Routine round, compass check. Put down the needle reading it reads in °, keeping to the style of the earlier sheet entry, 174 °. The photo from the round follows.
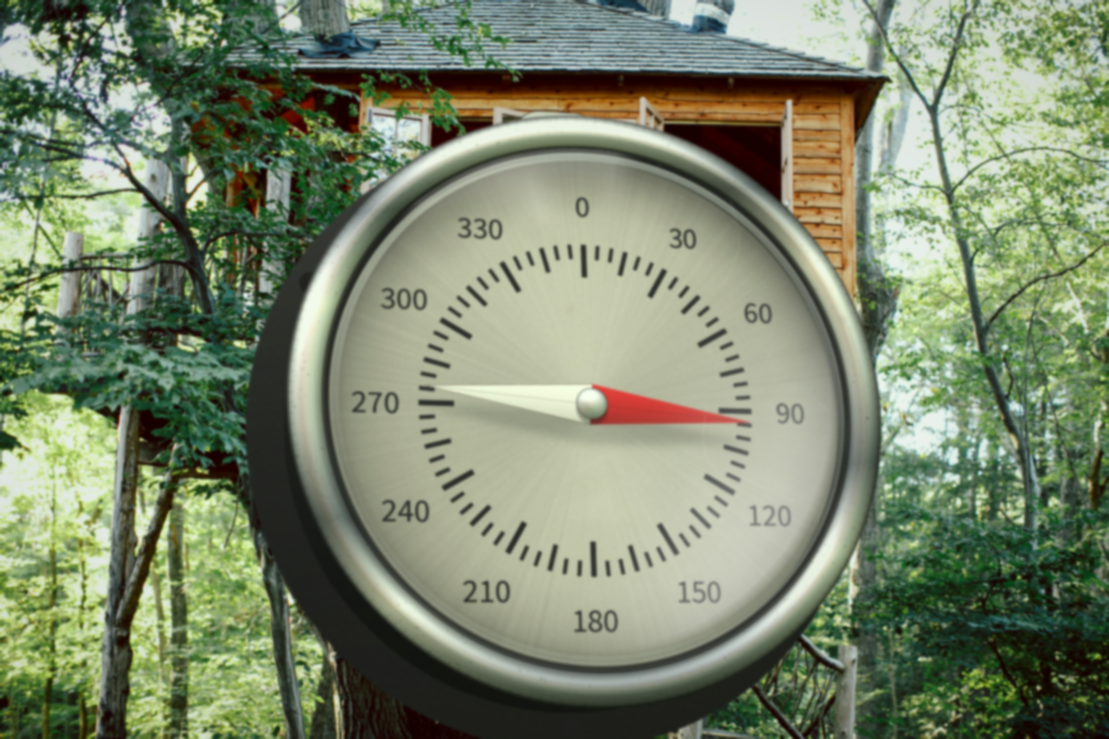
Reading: 95 °
